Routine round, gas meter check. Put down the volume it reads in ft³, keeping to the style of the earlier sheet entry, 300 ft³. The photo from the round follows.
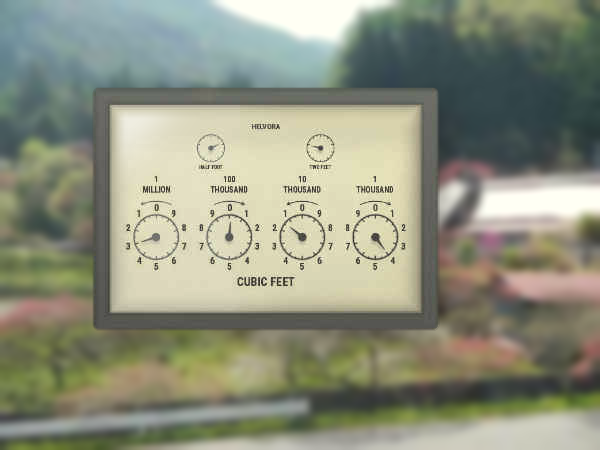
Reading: 301400 ft³
